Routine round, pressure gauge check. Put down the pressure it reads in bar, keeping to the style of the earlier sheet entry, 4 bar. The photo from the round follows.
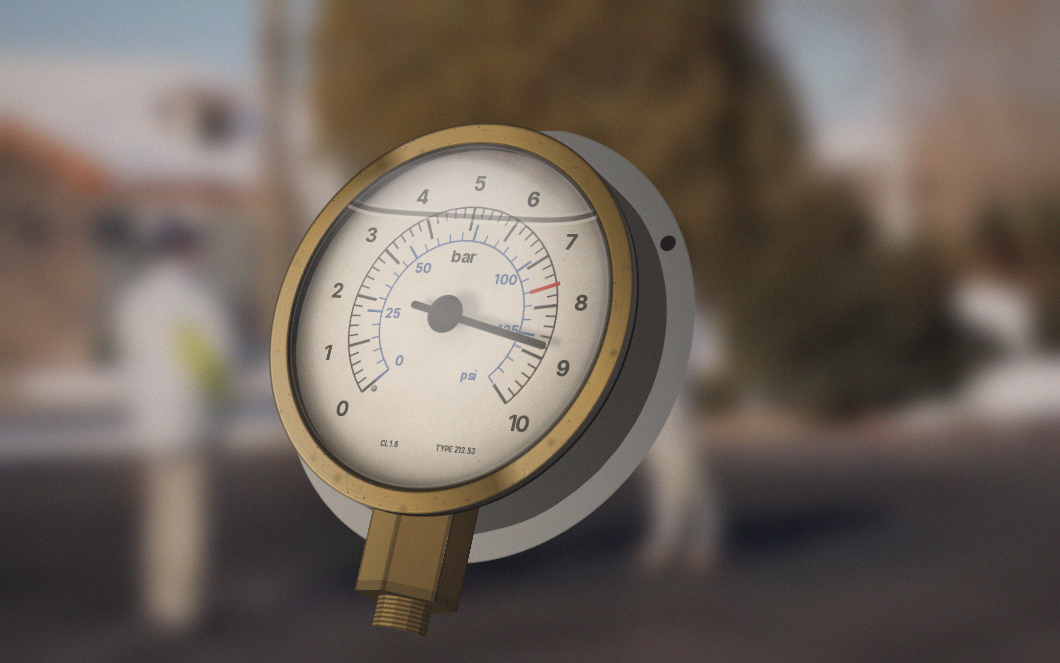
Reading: 8.8 bar
